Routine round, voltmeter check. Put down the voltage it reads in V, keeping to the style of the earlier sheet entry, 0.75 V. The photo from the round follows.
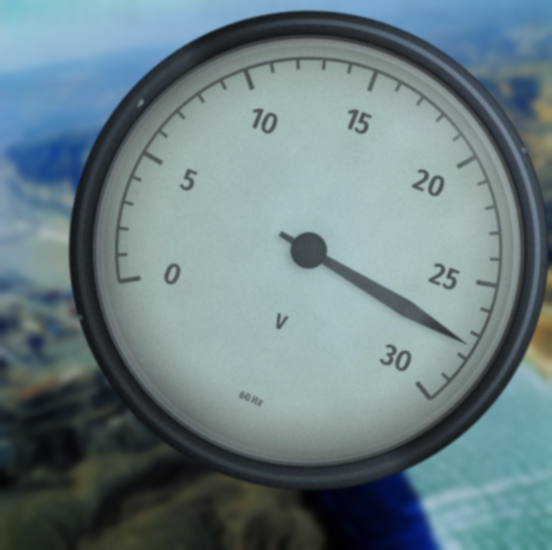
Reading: 27.5 V
